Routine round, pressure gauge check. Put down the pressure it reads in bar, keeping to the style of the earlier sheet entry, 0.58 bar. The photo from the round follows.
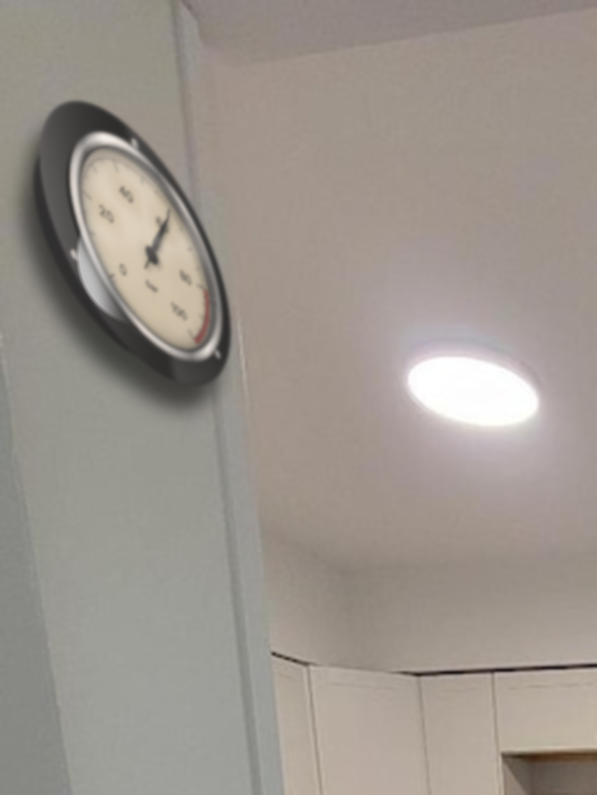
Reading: 60 bar
